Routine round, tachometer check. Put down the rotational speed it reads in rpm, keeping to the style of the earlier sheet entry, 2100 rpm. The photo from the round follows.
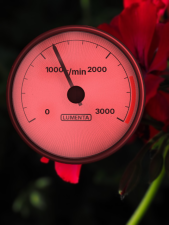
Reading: 1200 rpm
